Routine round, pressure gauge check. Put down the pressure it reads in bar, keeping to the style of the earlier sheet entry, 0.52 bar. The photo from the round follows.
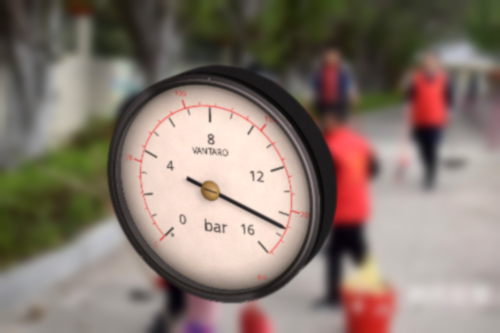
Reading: 14.5 bar
